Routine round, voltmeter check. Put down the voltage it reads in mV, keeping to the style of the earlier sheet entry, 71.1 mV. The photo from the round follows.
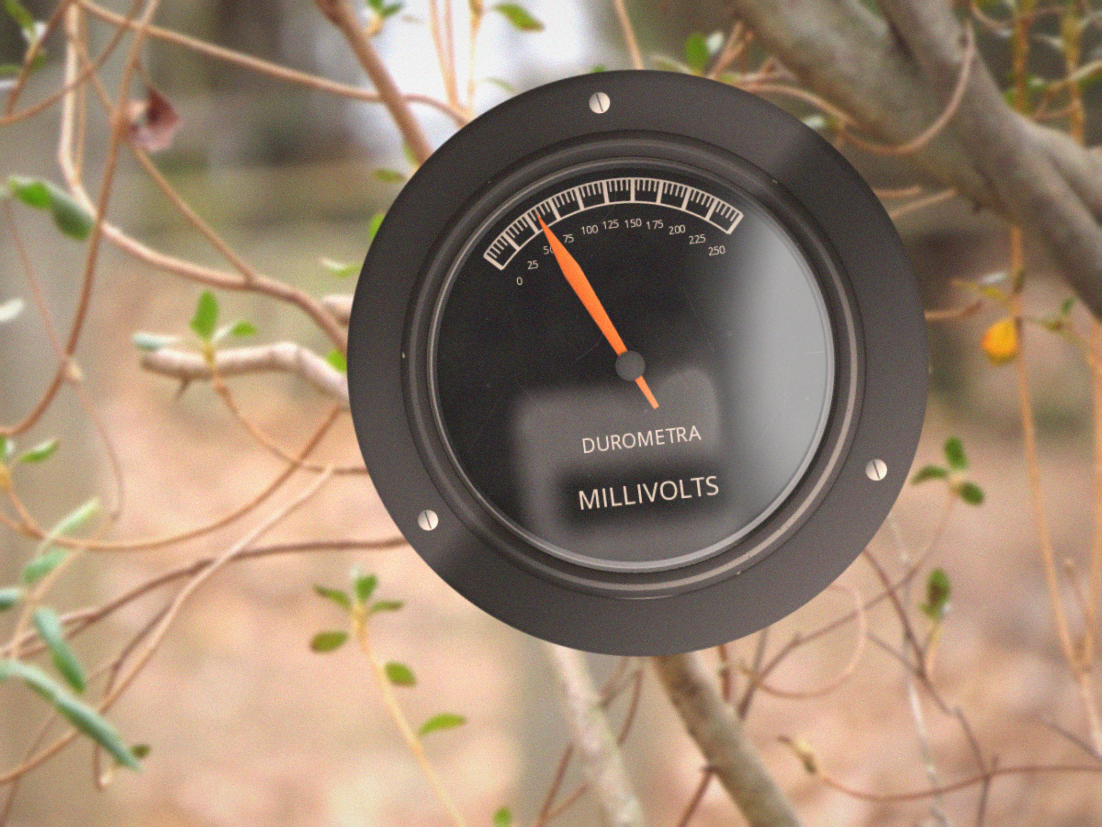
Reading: 60 mV
